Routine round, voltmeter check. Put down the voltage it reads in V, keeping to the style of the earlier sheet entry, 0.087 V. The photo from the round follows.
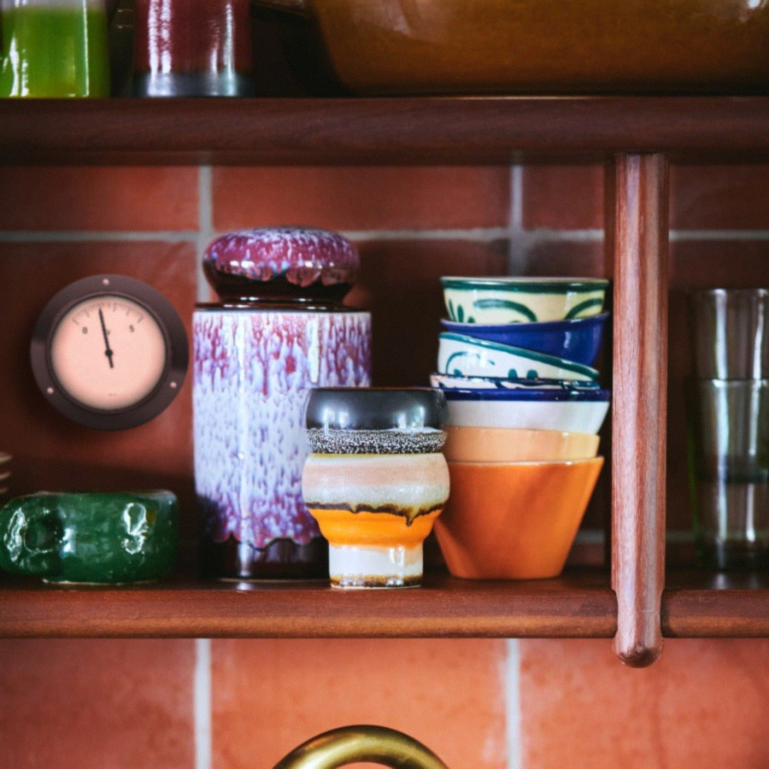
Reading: 2 V
